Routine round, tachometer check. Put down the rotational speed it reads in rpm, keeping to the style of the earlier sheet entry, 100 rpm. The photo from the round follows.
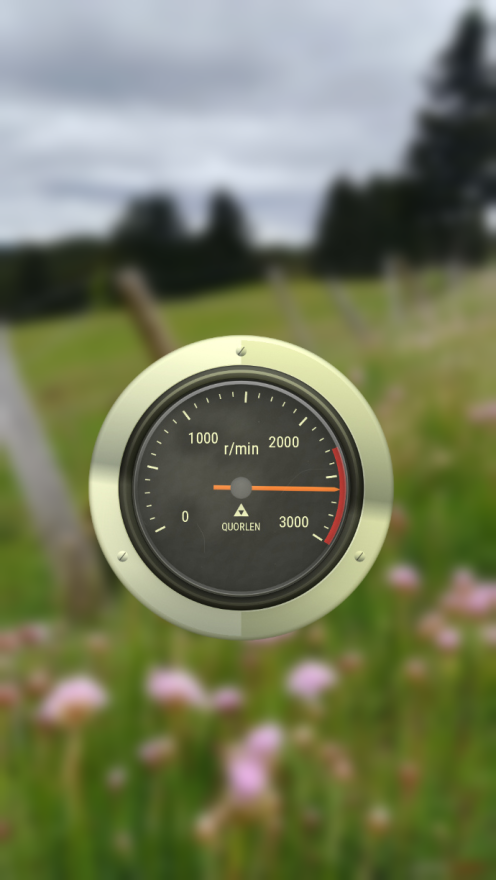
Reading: 2600 rpm
